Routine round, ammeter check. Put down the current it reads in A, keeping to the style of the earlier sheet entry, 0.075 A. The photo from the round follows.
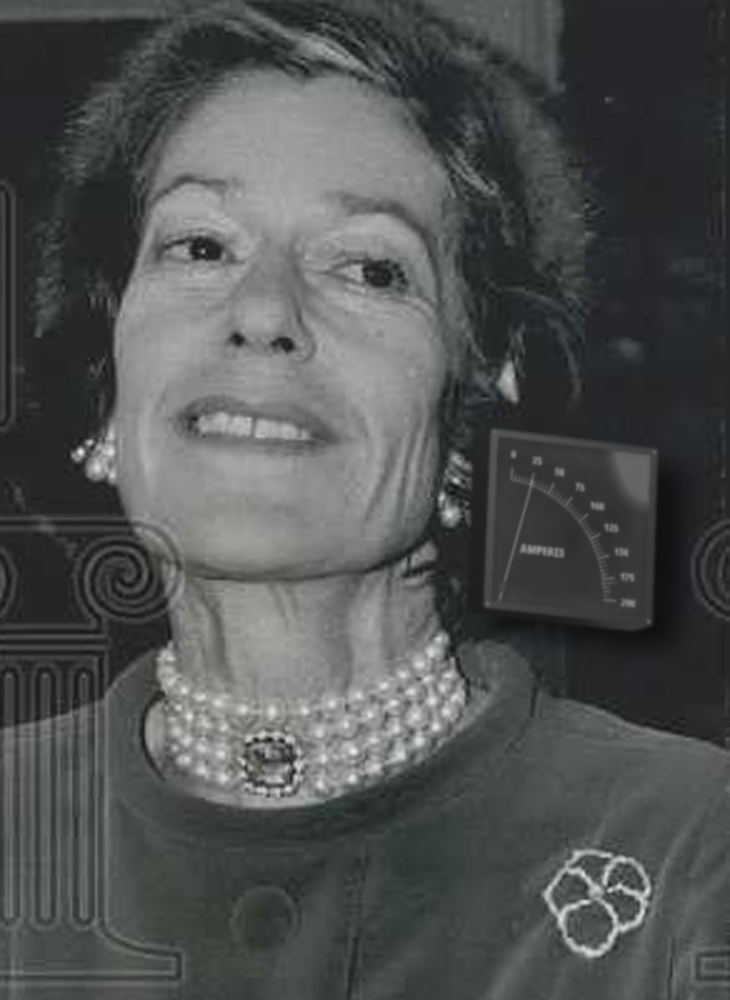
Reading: 25 A
